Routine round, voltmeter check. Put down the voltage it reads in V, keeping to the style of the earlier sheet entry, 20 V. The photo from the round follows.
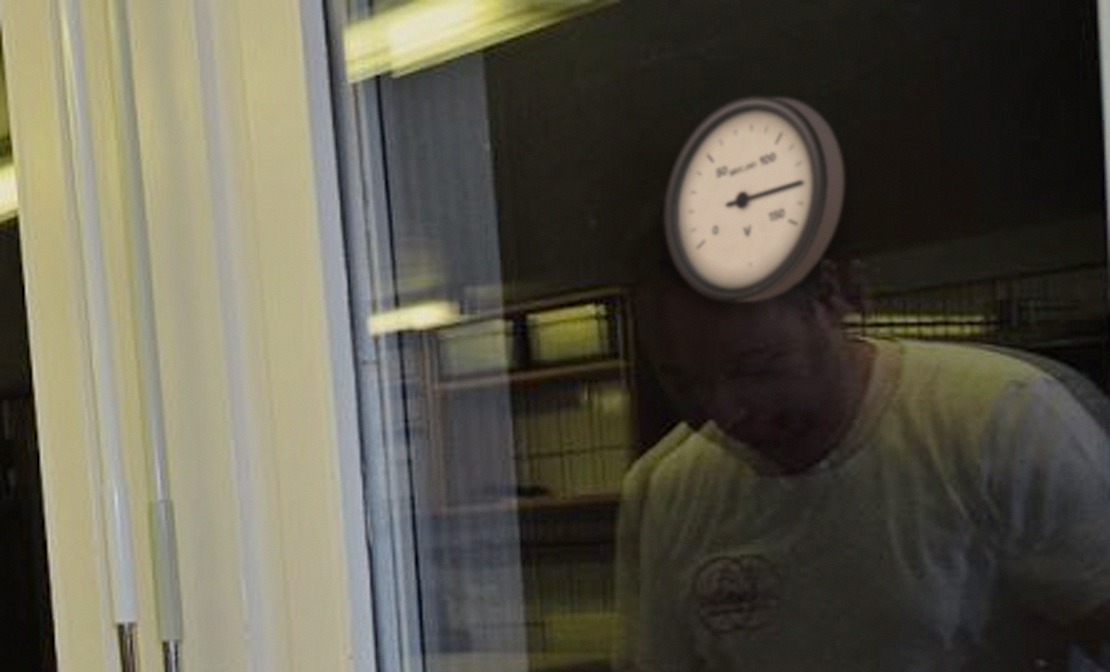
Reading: 130 V
